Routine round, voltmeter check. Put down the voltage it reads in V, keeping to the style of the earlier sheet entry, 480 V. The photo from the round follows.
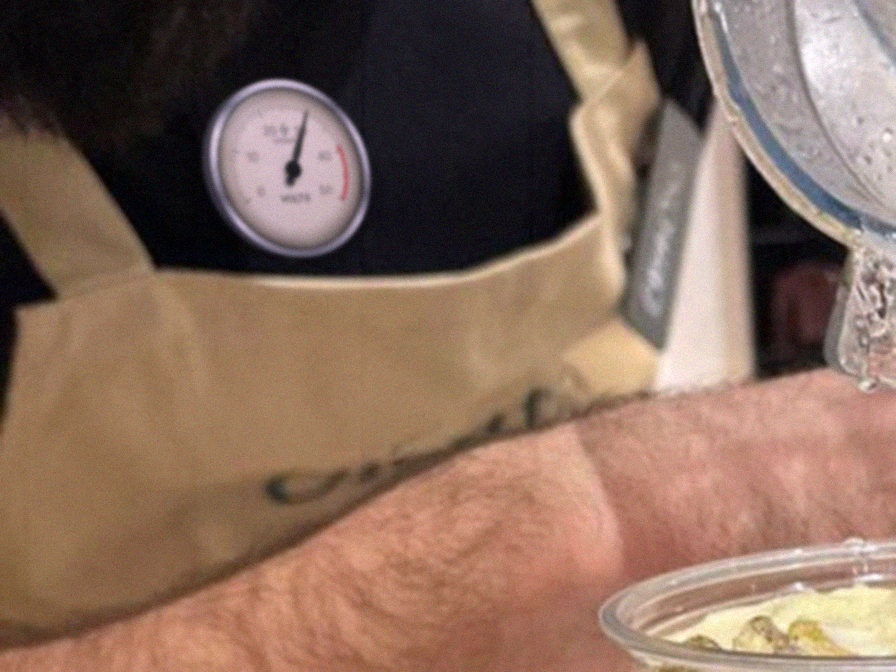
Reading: 30 V
